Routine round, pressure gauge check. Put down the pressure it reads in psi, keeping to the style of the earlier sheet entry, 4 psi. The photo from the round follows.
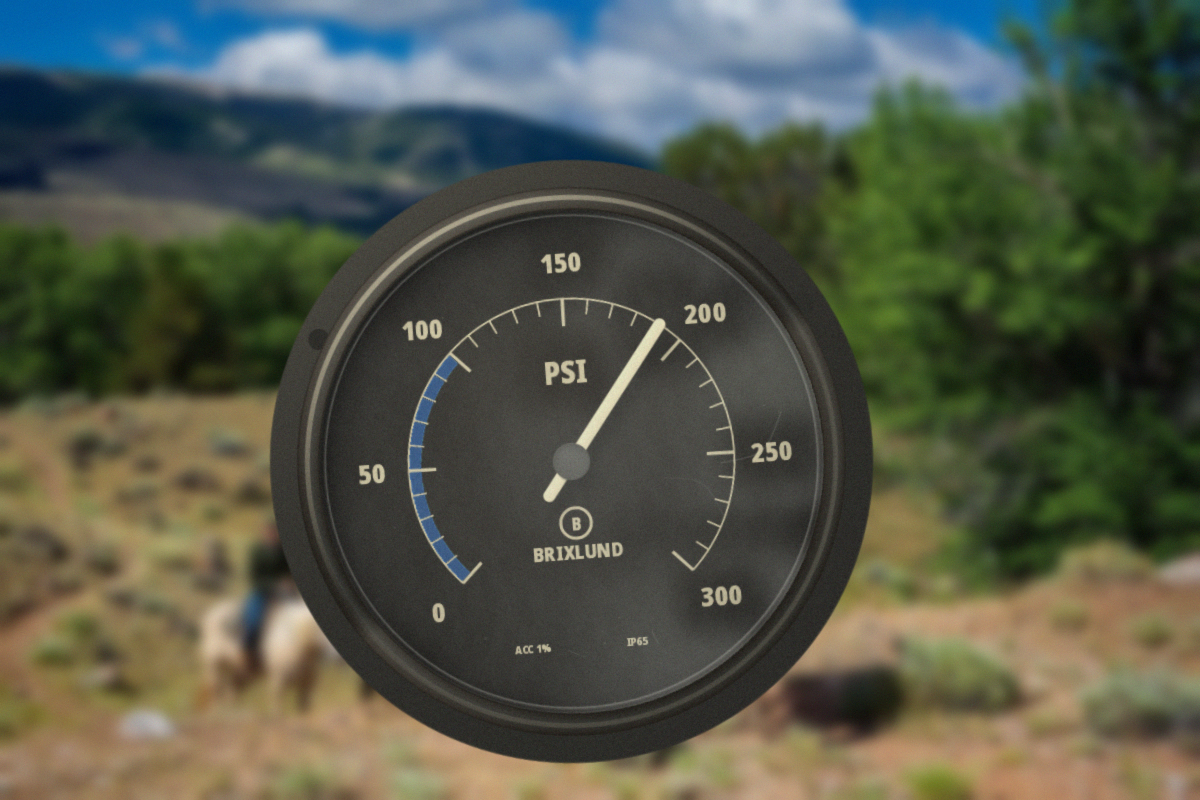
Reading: 190 psi
